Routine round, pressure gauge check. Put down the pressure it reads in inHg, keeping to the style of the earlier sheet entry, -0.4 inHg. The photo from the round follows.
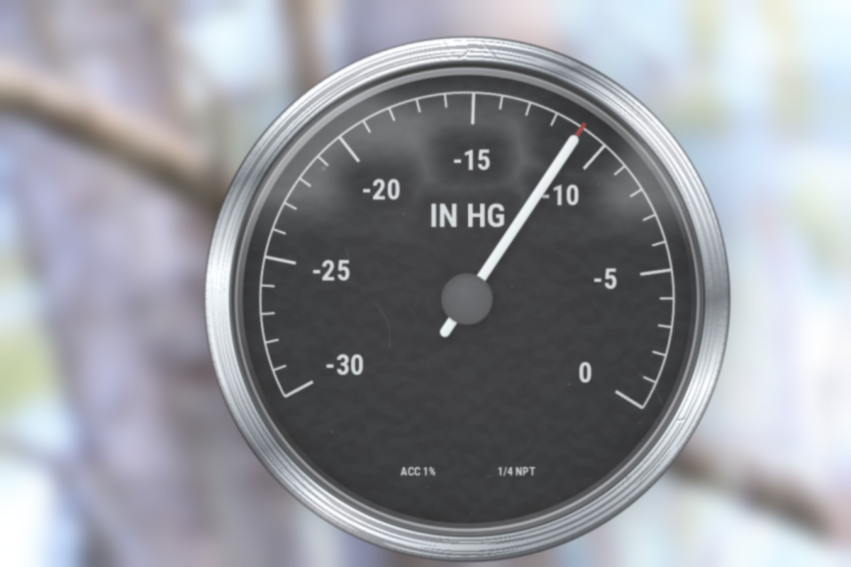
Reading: -11 inHg
